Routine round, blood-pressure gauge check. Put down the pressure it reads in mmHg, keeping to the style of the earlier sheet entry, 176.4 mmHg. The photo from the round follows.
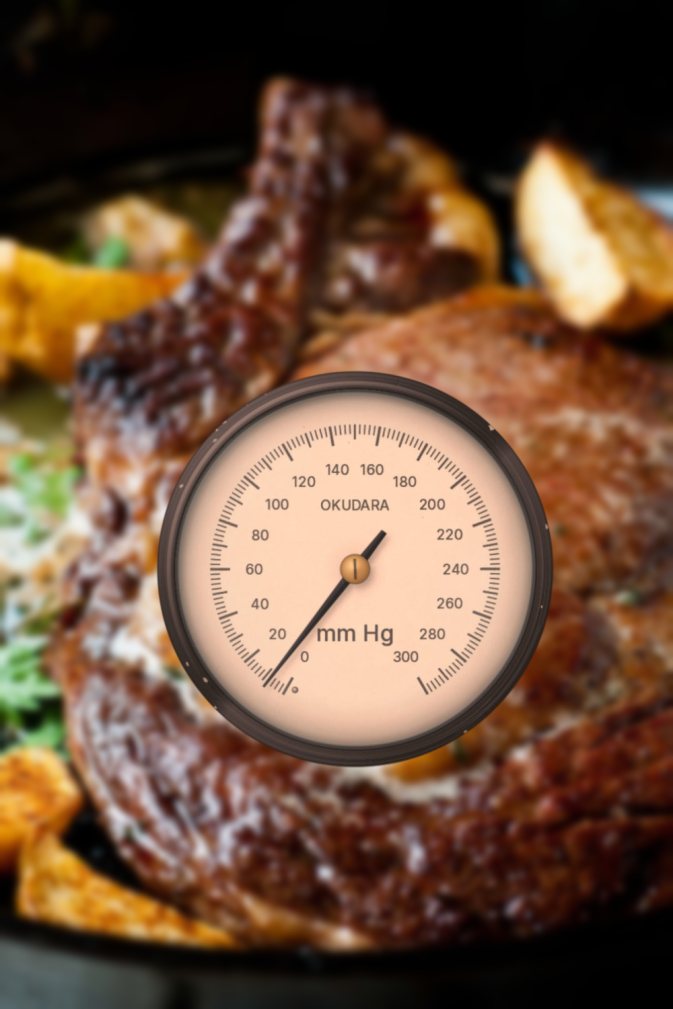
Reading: 8 mmHg
